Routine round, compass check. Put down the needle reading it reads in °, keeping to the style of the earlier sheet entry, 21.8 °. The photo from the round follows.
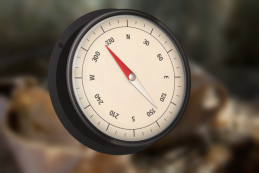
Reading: 320 °
